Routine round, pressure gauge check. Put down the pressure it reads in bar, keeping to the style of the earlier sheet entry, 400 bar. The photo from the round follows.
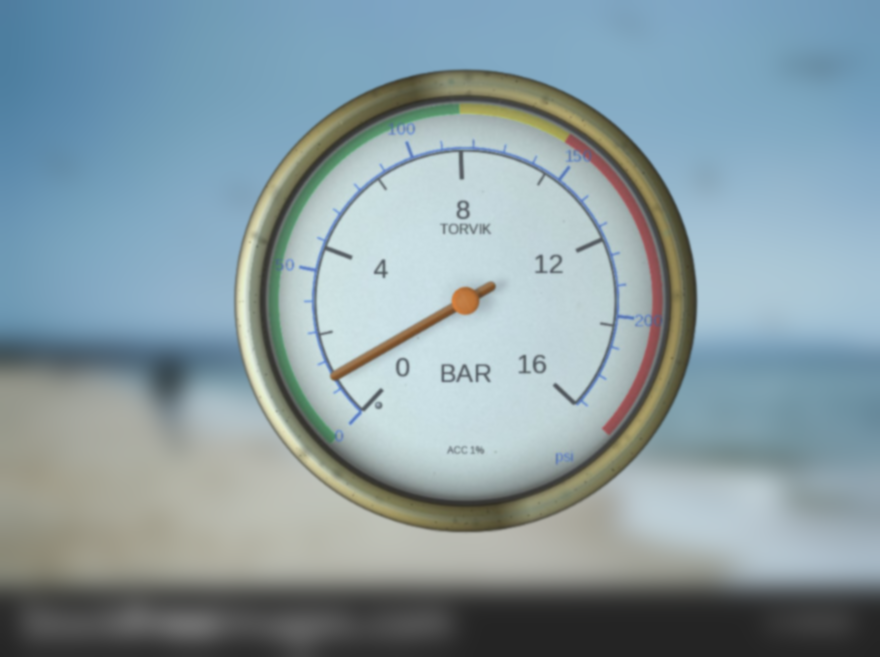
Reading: 1 bar
